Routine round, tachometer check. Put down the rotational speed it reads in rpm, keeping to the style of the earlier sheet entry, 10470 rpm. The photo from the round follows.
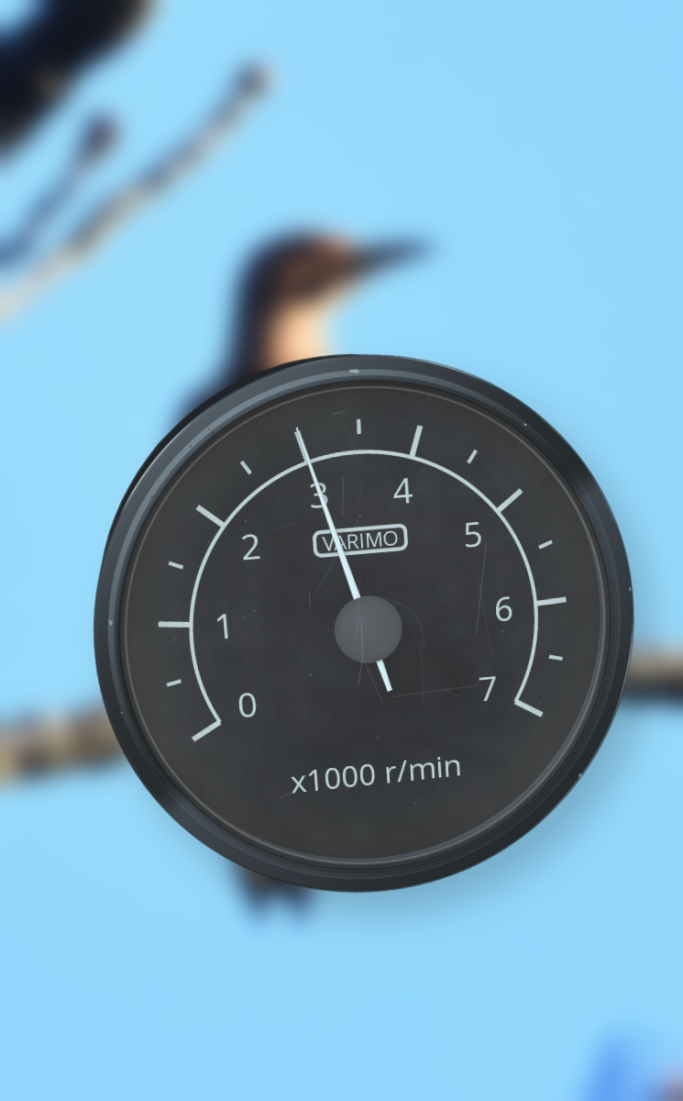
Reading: 3000 rpm
